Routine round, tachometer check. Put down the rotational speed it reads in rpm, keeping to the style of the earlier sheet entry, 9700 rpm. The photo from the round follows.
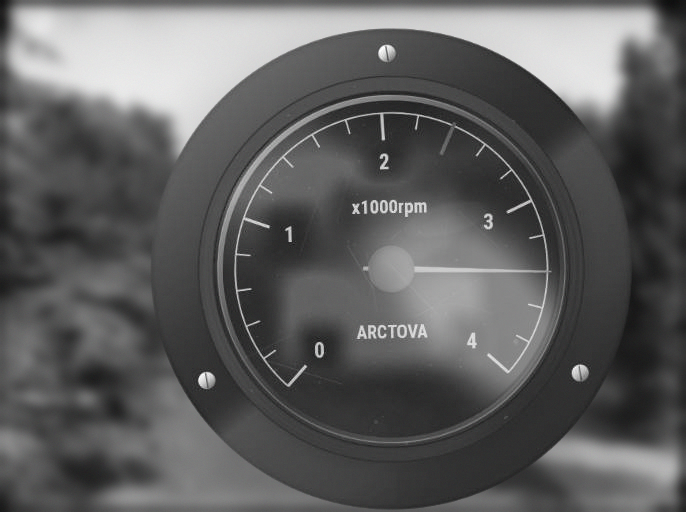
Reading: 3400 rpm
